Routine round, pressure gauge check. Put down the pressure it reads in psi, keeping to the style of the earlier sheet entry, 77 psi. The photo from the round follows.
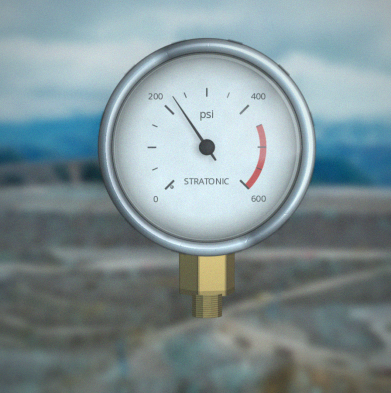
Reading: 225 psi
